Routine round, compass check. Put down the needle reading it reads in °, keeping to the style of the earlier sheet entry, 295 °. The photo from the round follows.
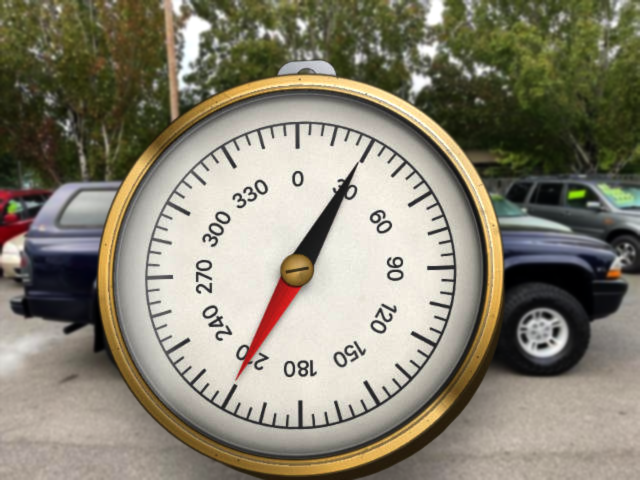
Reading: 210 °
